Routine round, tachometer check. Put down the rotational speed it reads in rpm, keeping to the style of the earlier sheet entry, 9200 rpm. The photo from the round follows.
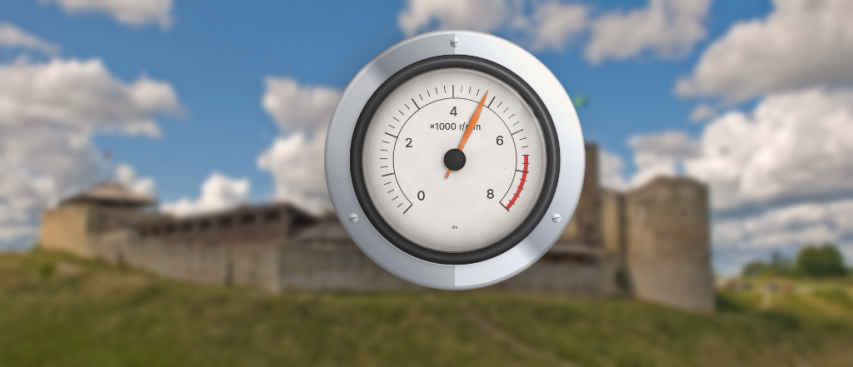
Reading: 4800 rpm
